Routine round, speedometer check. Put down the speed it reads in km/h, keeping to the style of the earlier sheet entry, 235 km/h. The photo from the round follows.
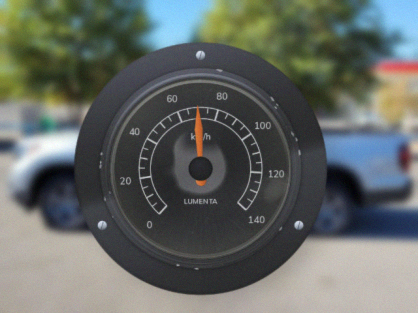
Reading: 70 km/h
